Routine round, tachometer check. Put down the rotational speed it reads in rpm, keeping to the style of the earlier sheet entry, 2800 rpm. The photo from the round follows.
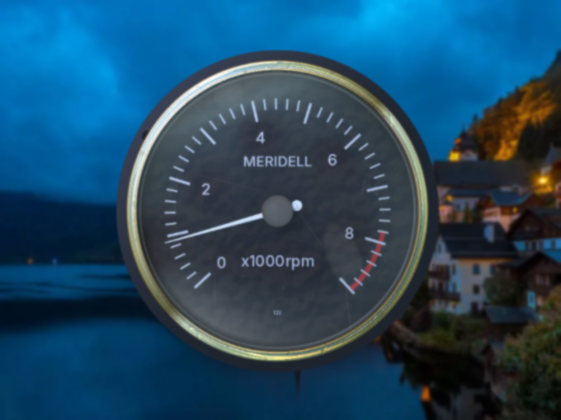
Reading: 900 rpm
